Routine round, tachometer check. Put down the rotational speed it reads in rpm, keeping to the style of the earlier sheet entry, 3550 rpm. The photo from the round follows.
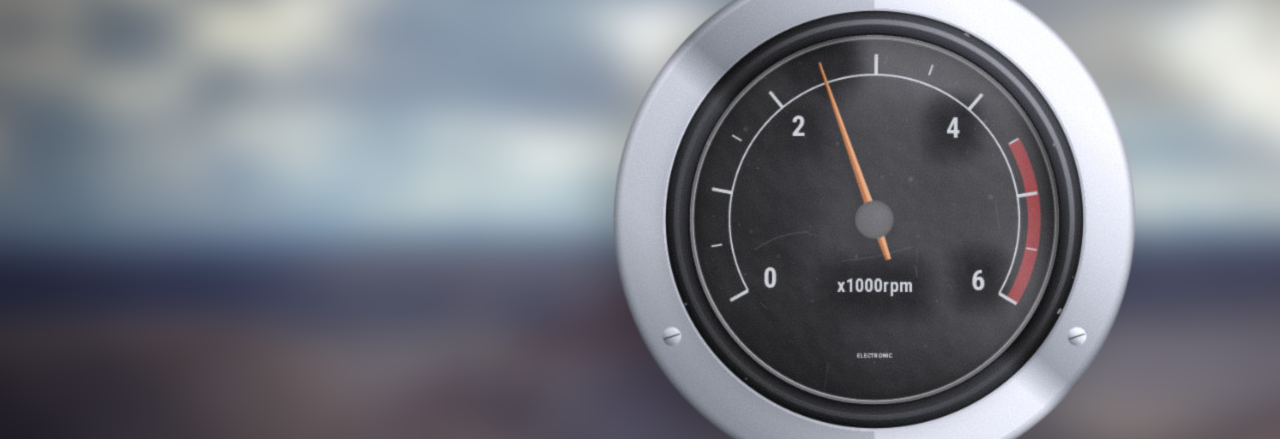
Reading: 2500 rpm
